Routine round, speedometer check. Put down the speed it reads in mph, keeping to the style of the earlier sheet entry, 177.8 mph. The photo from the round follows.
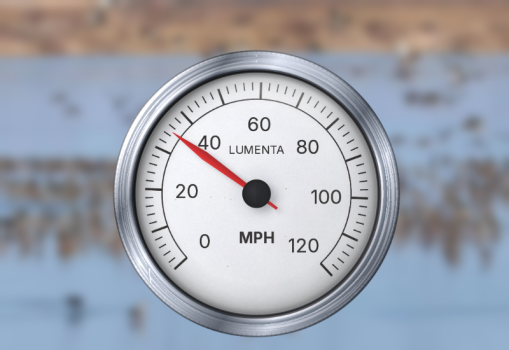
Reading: 35 mph
